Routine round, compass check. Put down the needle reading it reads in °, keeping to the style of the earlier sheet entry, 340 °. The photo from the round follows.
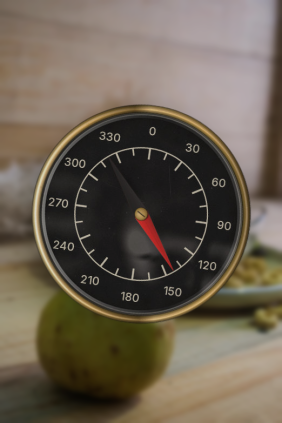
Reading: 142.5 °
